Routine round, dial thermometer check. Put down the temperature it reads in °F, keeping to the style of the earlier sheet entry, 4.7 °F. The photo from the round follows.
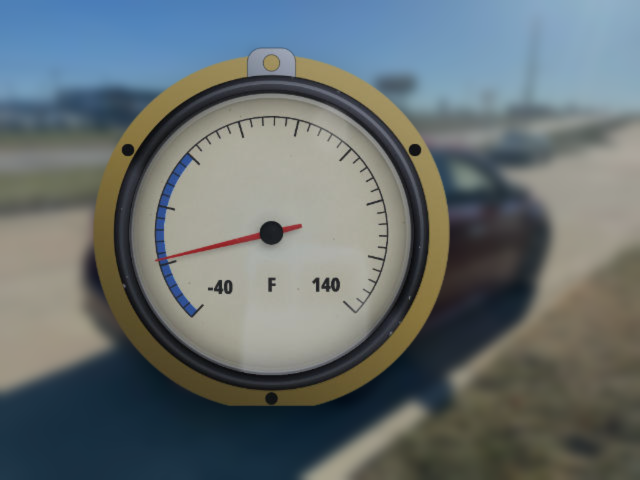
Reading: -18 °F
